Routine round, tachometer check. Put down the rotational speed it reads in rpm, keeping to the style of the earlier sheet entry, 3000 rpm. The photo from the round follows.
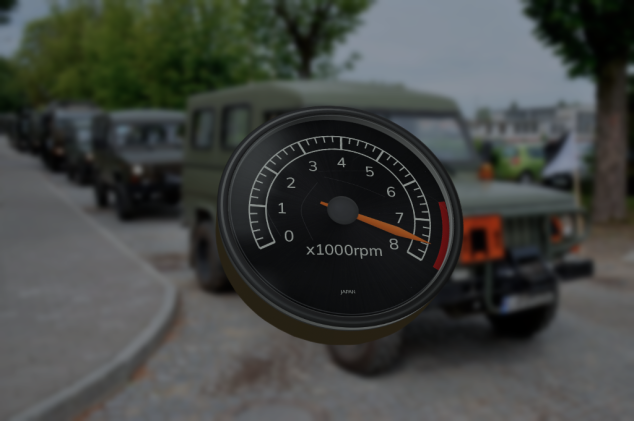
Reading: 7600 rpm
